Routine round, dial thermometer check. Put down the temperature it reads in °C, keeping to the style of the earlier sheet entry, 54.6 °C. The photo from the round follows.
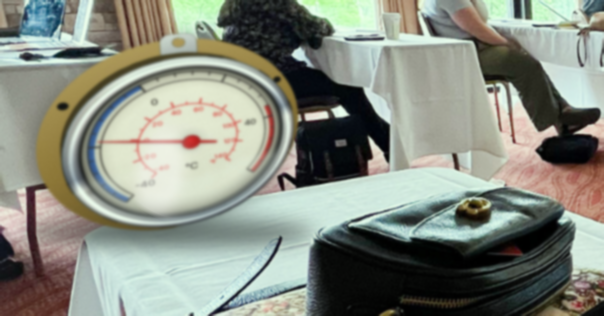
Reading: -18 °C
